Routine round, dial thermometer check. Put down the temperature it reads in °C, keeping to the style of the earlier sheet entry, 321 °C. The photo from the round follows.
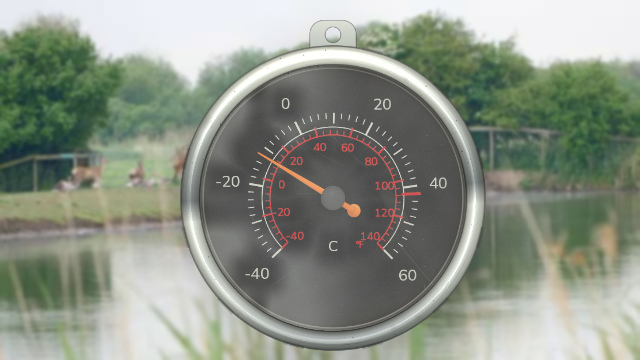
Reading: -12 °C
